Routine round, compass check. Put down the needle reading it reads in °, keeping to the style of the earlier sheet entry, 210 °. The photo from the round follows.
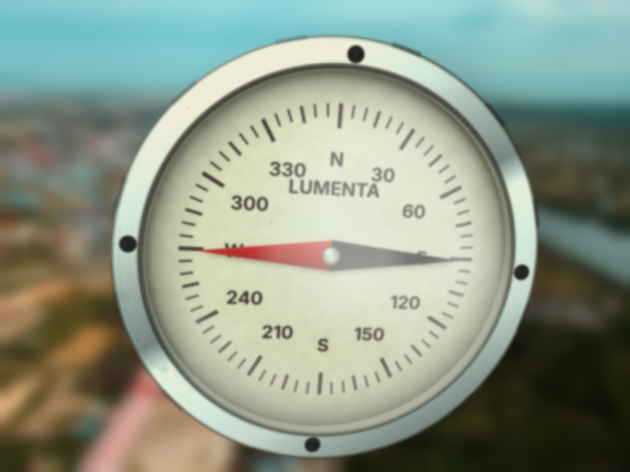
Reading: 270 °
